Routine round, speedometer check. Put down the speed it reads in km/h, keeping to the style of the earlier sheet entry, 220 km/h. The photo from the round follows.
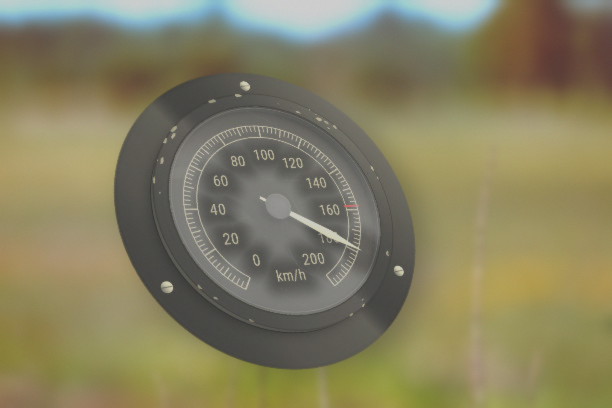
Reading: 180 km/h
